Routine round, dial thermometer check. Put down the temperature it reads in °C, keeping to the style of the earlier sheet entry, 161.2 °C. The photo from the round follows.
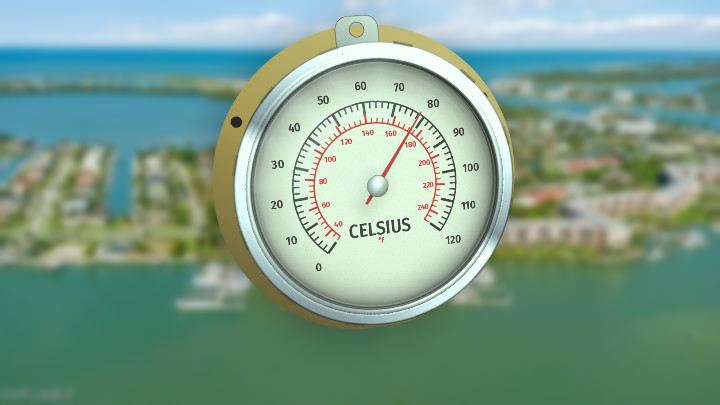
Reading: 78 °C
